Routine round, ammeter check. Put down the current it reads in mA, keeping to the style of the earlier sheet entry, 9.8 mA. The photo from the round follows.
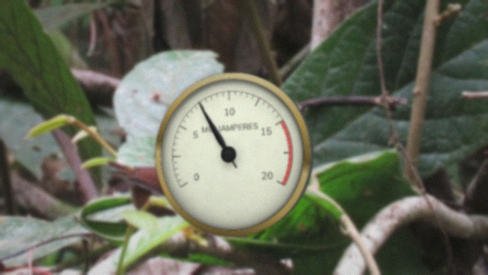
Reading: 7.5 mA
